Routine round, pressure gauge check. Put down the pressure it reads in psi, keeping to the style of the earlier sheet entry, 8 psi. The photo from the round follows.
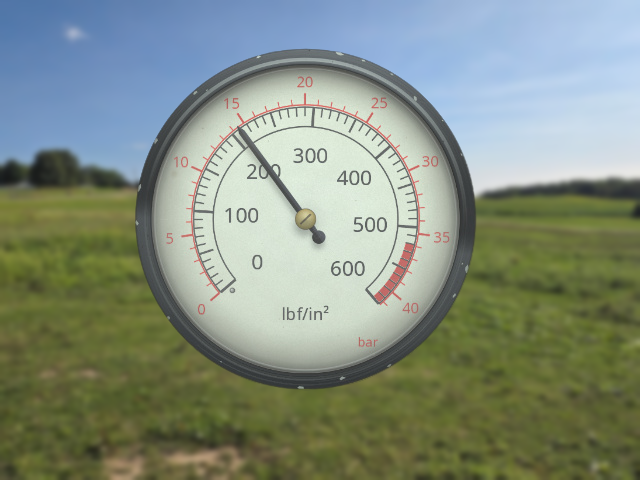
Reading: 210 psi
